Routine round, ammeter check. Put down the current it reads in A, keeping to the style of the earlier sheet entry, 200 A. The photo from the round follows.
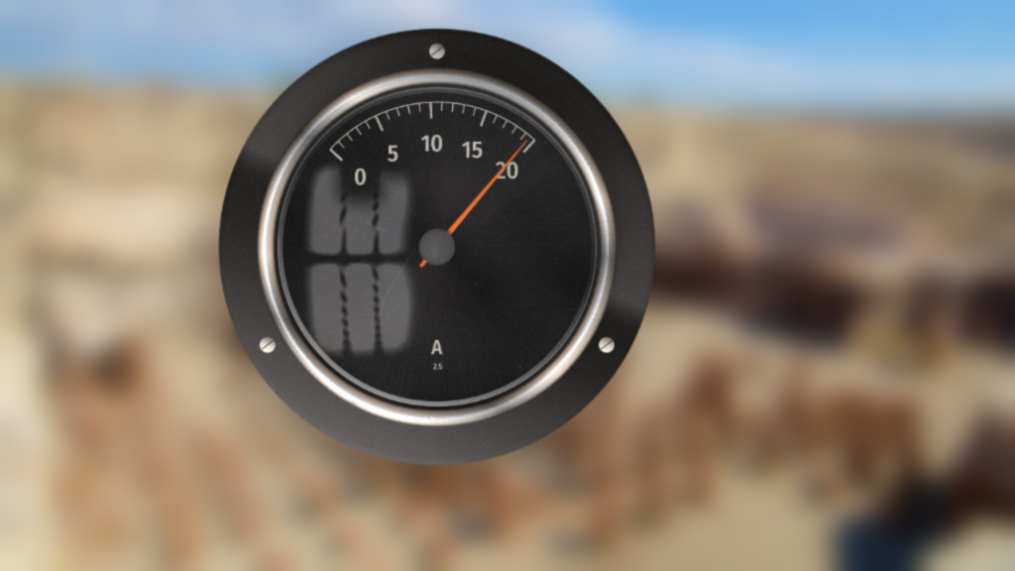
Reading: 19.5 A
